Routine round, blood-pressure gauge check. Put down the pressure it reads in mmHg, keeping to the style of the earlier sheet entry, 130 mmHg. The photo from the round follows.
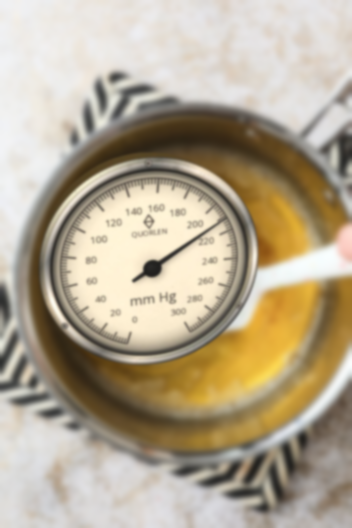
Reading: 210 mmHg
